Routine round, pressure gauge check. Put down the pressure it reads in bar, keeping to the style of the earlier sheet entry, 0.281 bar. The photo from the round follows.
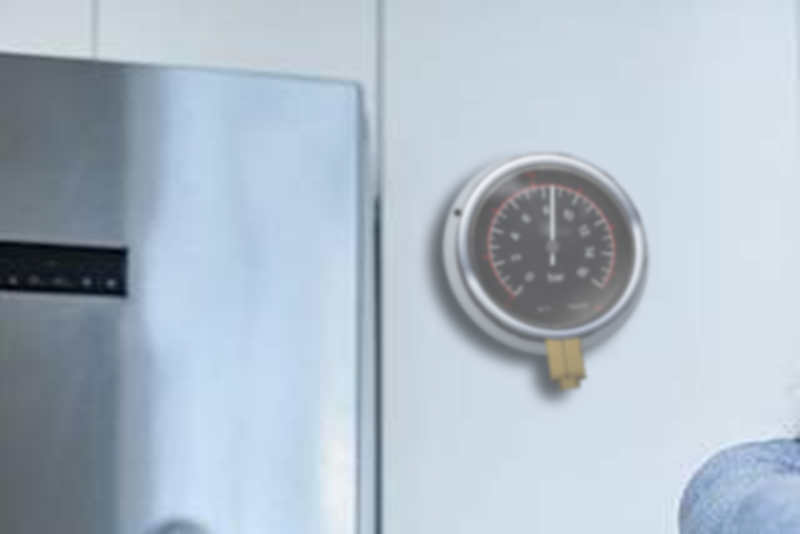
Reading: 8.5 bar
